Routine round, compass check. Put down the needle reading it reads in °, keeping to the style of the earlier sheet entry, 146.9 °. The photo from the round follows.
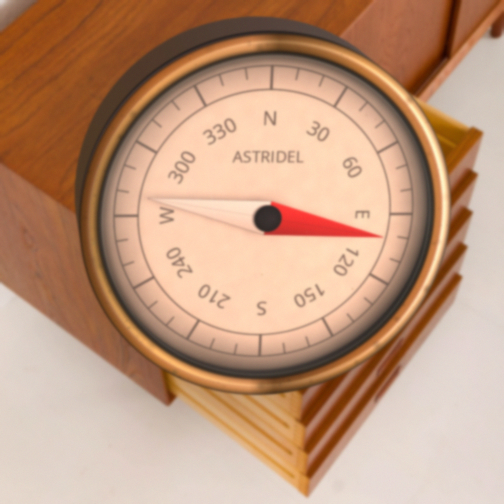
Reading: 100 °
